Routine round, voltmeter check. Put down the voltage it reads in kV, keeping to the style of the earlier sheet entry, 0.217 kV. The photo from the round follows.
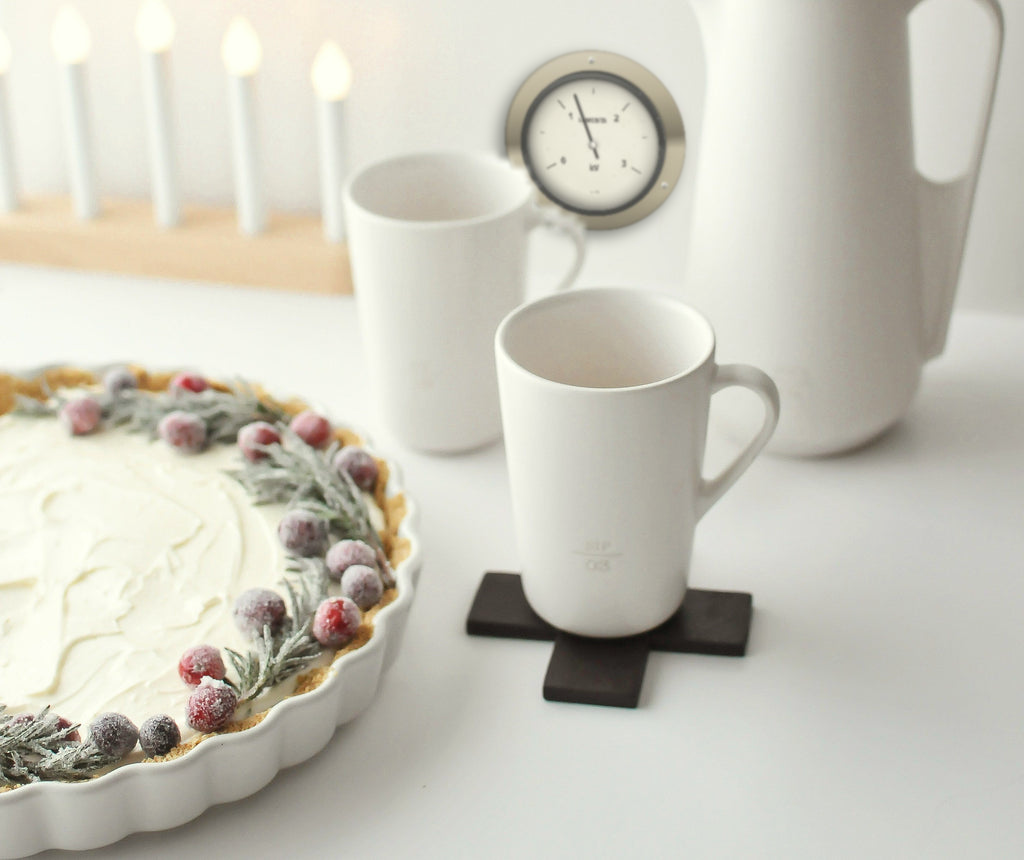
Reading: 1.25 kV
